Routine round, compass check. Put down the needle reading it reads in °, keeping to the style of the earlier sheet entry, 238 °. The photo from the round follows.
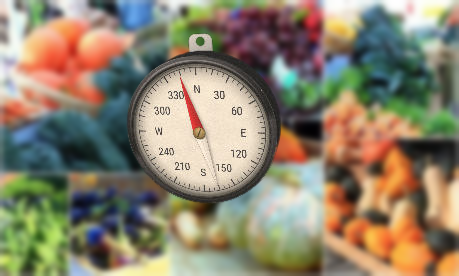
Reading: 345 °
